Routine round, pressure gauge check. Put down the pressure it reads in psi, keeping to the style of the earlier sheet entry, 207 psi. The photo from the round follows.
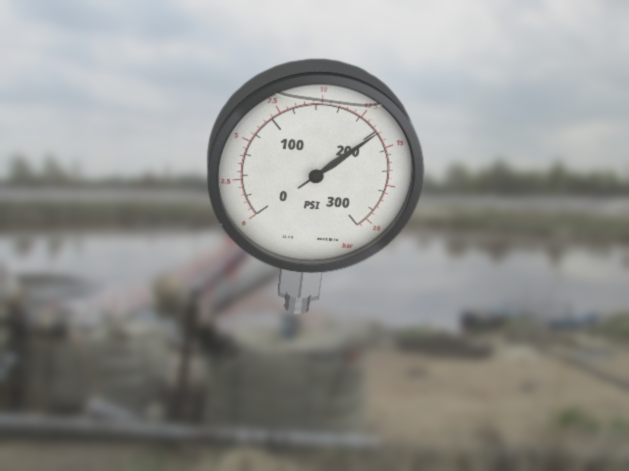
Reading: 200 psi
